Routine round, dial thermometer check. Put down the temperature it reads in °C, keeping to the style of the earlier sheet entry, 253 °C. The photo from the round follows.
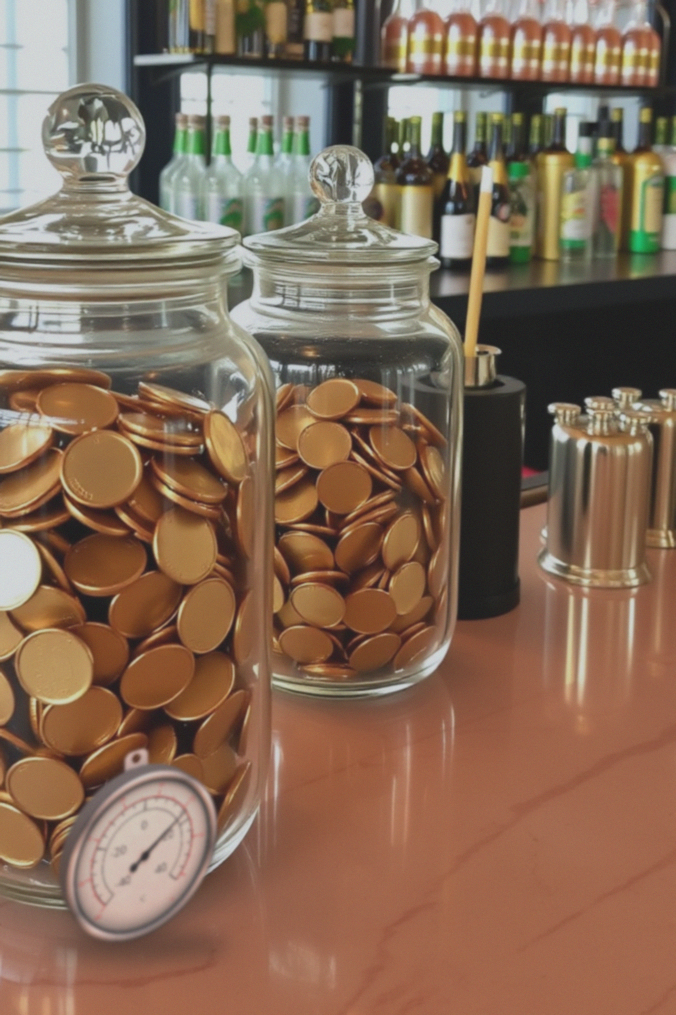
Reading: 16 °C
